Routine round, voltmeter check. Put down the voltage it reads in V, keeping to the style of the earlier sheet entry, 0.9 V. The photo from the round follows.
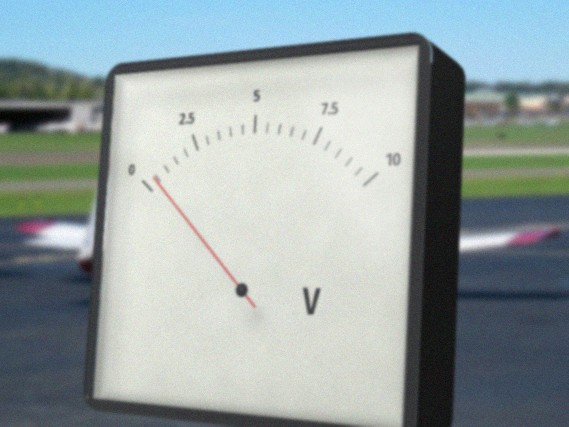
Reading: 0.5 V
